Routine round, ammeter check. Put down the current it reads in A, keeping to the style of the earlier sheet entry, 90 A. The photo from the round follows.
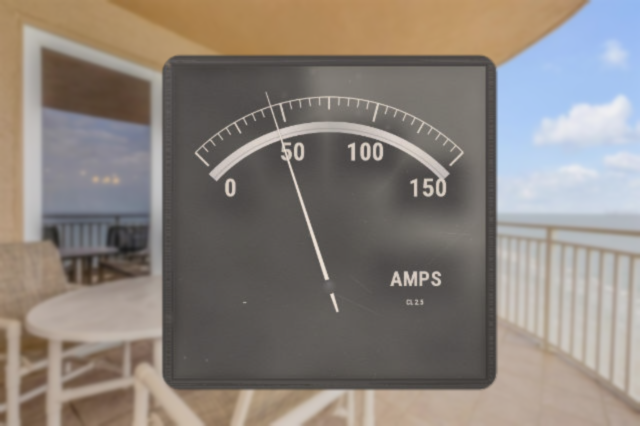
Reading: 45 A
